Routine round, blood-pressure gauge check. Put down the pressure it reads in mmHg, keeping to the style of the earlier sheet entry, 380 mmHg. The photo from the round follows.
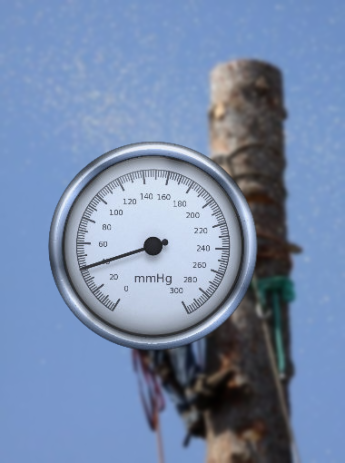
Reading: 40 mmHg
